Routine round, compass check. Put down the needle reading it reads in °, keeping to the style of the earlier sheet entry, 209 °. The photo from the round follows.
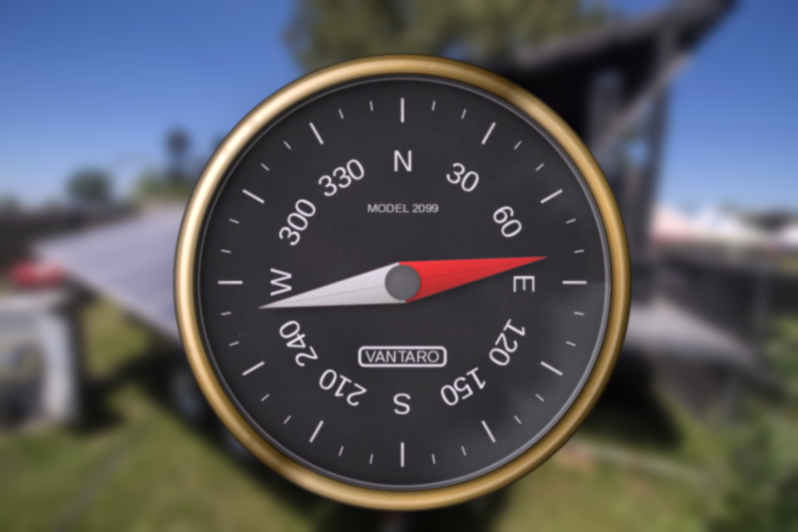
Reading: 80 °
